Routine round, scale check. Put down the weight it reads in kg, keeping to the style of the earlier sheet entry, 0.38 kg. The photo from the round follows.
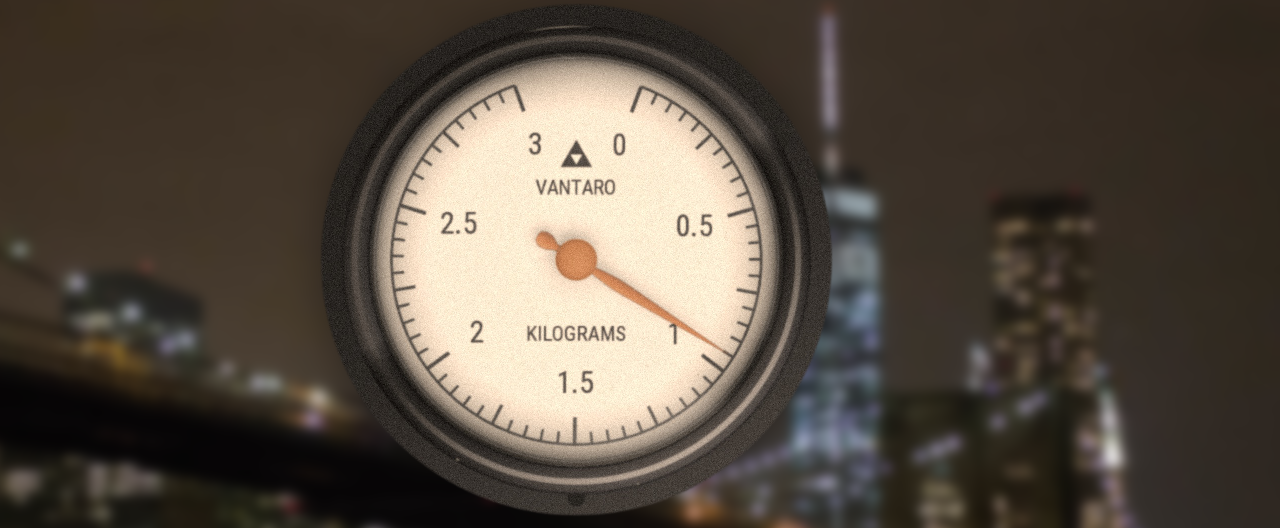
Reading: 0.95 kg
